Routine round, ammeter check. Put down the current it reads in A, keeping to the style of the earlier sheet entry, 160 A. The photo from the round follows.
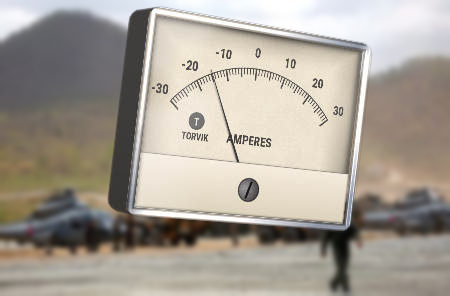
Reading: -15 A
